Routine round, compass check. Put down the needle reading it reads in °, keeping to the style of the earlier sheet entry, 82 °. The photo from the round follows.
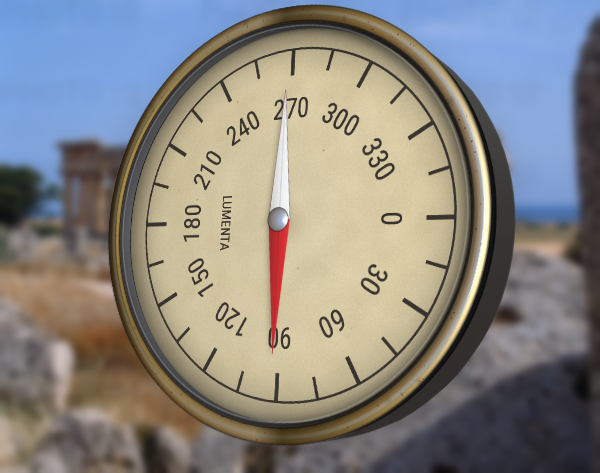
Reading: 90 °
